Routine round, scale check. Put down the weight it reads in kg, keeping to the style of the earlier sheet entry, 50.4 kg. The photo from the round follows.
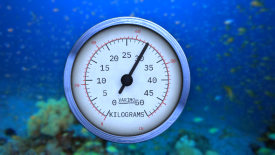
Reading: 30 kg
